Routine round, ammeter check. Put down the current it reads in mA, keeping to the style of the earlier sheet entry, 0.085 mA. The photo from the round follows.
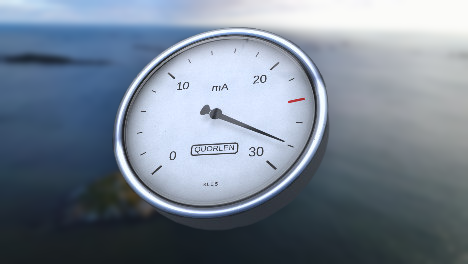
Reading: 28 mA
